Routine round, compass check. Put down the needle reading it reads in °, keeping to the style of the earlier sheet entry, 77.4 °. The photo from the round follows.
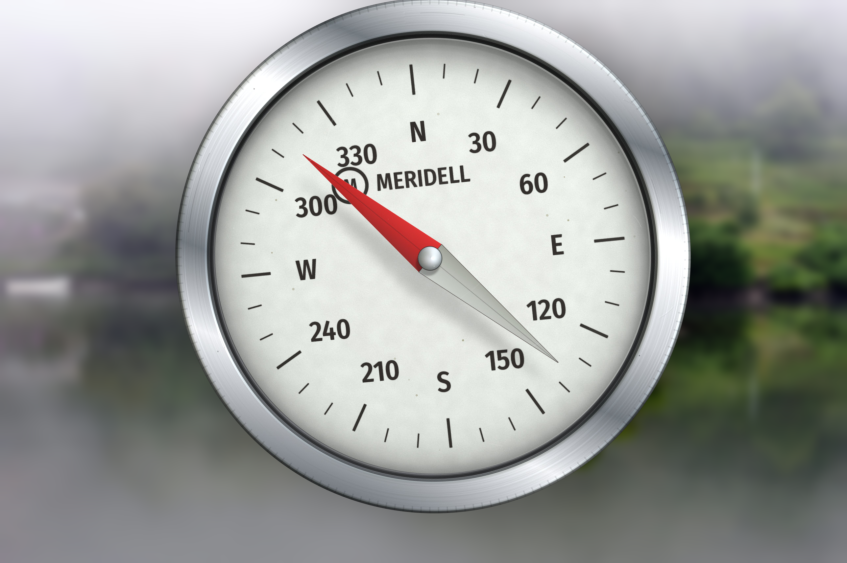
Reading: 315 °
